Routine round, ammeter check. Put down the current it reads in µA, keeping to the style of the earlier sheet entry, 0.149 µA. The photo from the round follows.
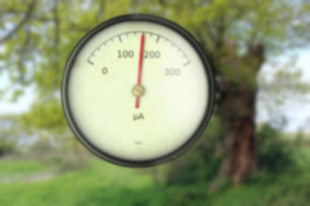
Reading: 160 µA
